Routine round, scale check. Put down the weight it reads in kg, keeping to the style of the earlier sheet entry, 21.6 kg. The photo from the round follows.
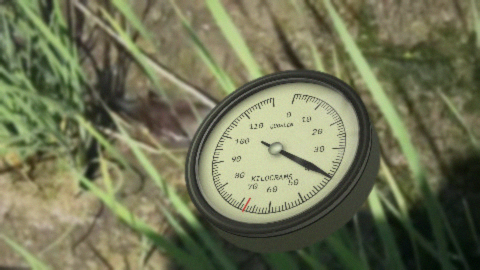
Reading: 40 kg
